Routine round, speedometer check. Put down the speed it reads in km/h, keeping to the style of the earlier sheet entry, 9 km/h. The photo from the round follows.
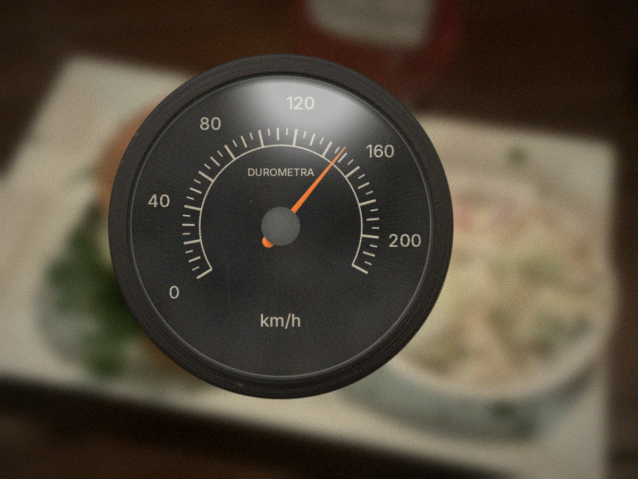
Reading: 147.5 km/h
